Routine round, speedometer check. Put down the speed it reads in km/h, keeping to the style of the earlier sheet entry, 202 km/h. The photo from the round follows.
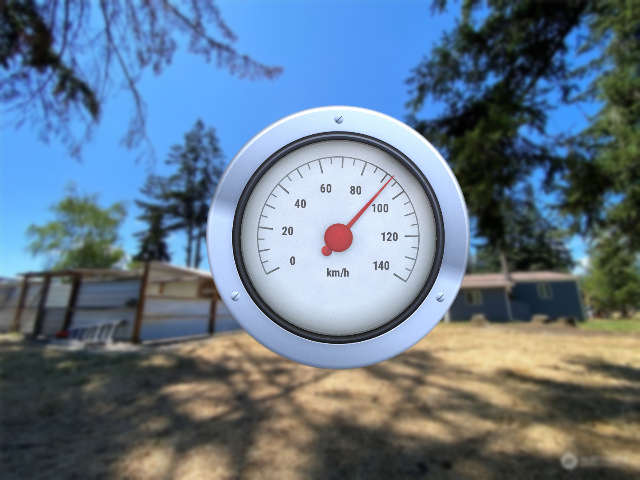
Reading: 92.5 km/h
